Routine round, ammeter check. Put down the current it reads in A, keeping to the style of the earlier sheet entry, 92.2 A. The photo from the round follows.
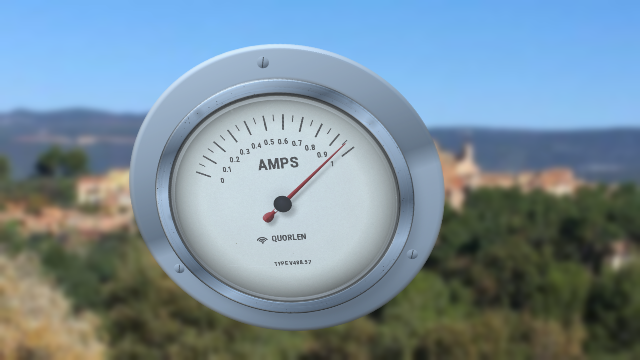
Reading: 0.95 A
